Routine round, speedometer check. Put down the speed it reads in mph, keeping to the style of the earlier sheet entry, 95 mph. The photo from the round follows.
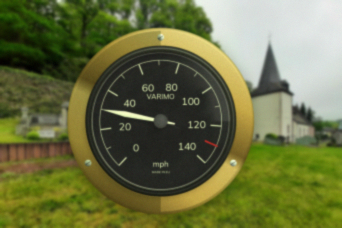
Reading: 30 mph
